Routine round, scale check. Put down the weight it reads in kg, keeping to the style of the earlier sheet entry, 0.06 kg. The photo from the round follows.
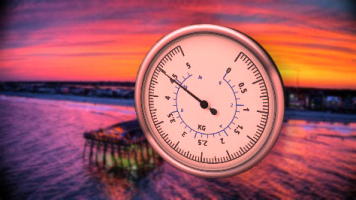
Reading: 4.5 kg
